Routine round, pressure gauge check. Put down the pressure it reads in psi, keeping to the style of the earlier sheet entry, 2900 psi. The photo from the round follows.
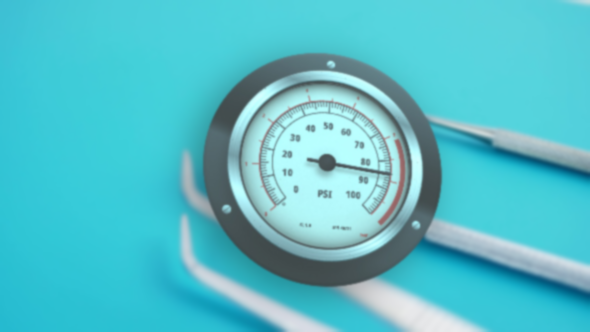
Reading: 85 psi
